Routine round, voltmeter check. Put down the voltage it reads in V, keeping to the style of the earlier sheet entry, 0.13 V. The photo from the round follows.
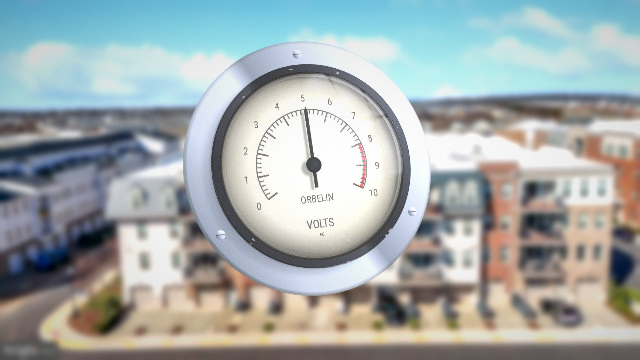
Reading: 5 V
